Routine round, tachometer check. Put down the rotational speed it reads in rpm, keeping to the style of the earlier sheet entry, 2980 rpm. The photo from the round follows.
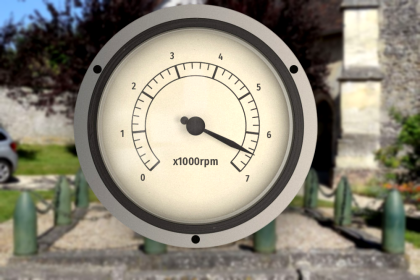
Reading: 6500 rpm
